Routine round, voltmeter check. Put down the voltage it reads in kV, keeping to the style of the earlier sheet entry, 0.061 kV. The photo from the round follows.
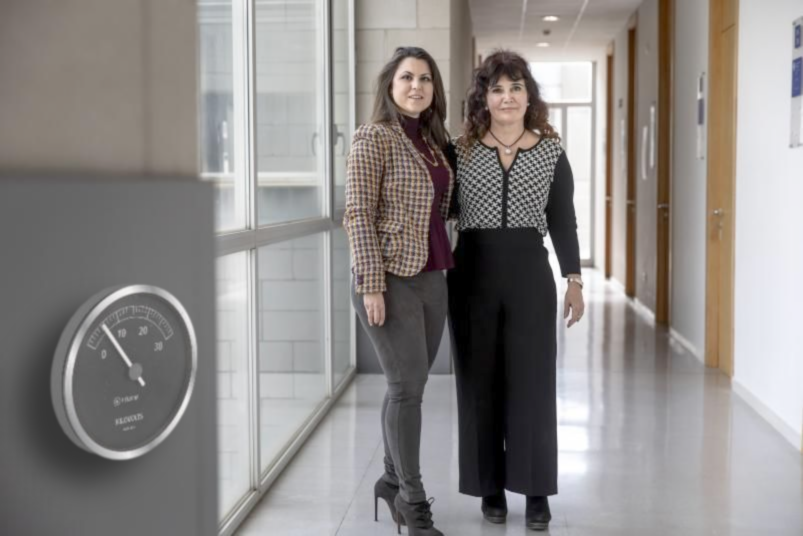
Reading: 5 kV
